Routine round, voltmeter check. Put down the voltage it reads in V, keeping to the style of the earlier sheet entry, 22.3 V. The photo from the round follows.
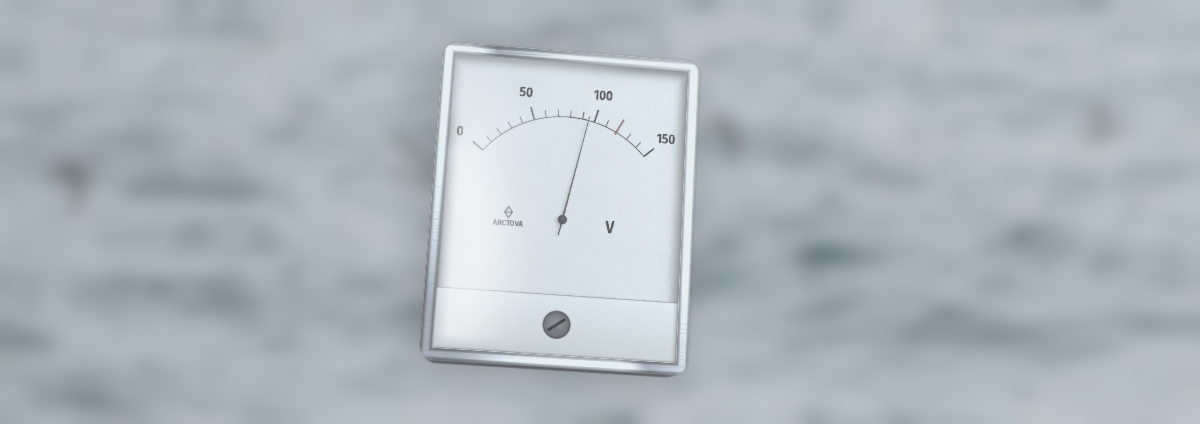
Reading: 95 V
